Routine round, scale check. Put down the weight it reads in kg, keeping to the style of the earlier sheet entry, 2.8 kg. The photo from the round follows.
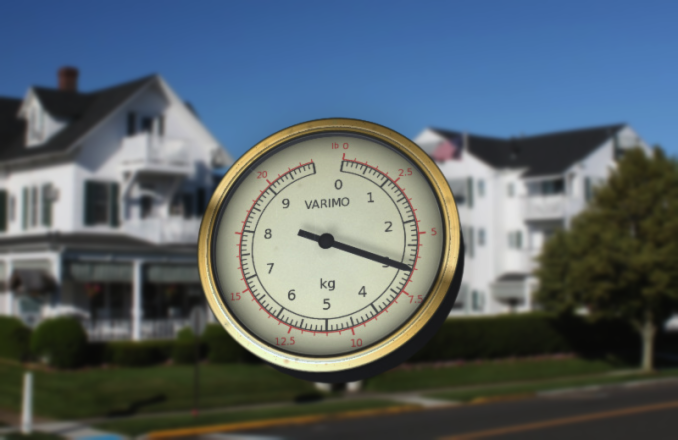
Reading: 3 kg
